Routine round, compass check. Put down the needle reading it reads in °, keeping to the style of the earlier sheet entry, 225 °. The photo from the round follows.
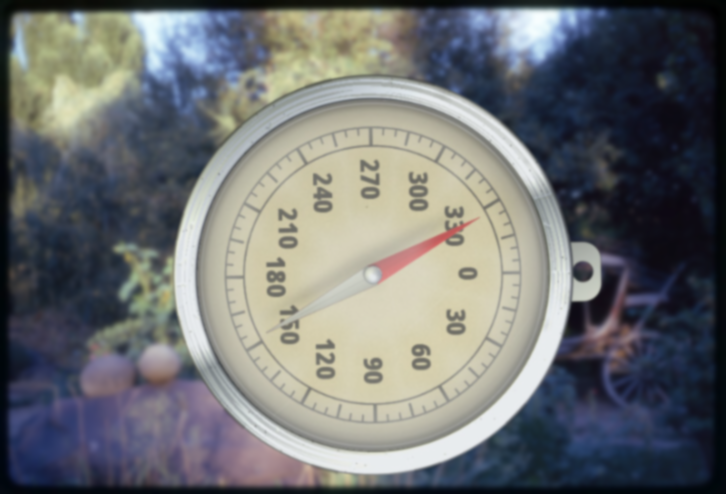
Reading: 332.5 °
